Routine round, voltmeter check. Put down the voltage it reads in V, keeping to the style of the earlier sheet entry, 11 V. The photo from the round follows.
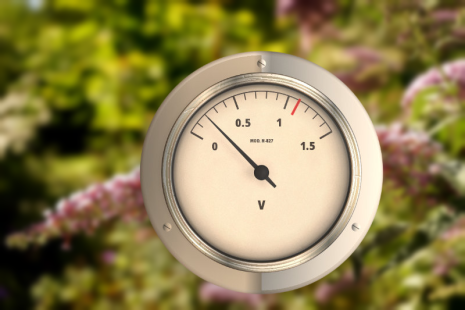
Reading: 0.2 V
